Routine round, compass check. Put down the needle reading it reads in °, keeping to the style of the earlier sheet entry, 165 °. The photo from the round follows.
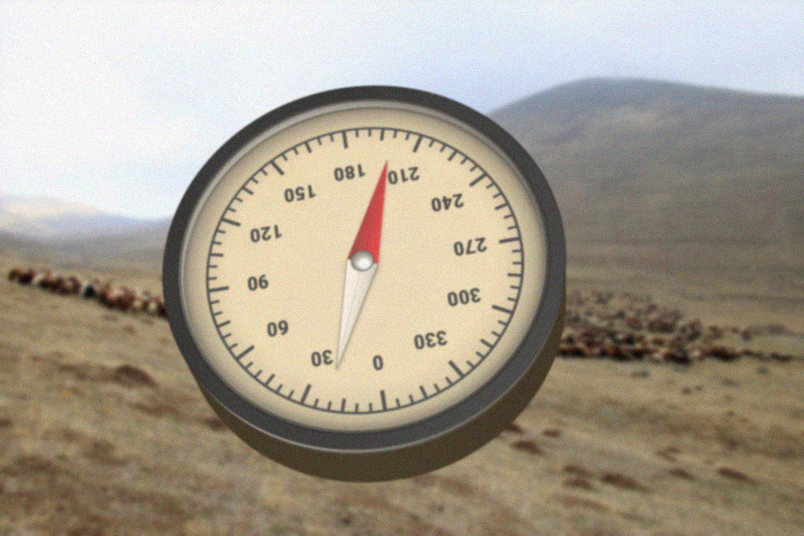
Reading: 200 °
